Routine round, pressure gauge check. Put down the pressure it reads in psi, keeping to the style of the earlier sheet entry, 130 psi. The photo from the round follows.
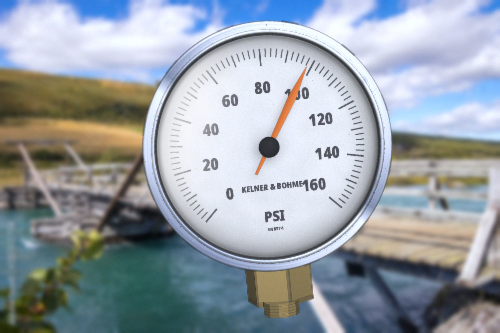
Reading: 98 psi
